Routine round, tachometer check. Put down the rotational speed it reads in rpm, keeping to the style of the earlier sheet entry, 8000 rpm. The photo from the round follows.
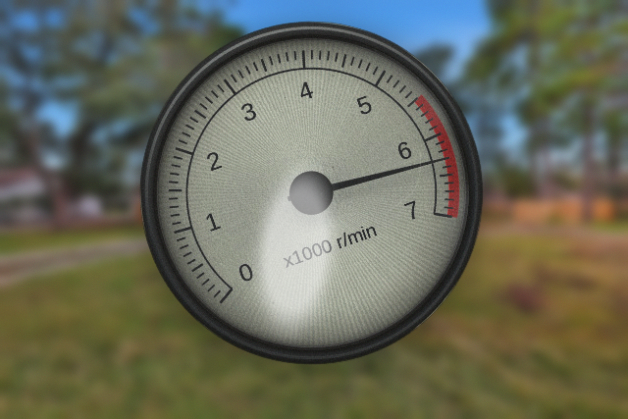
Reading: 6300 rpm
